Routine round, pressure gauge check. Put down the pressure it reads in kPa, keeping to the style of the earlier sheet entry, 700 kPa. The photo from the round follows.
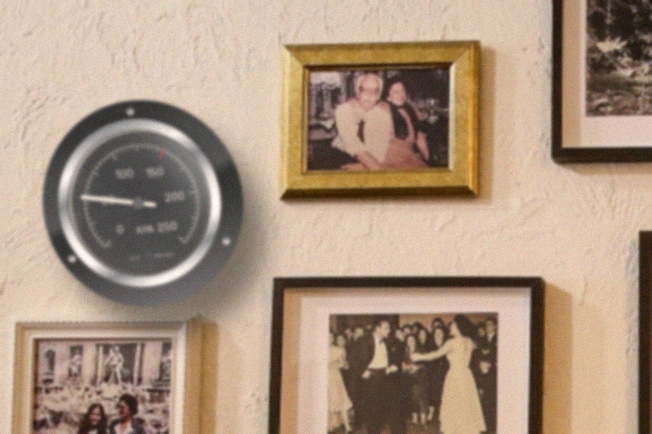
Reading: 50 kPa
